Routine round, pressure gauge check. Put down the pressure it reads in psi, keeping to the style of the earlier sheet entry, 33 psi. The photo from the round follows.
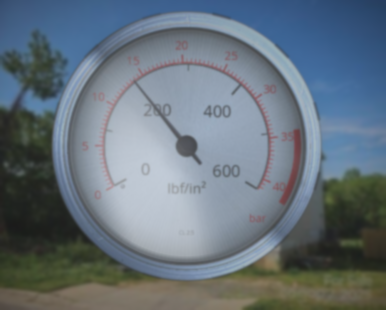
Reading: 200 psi
